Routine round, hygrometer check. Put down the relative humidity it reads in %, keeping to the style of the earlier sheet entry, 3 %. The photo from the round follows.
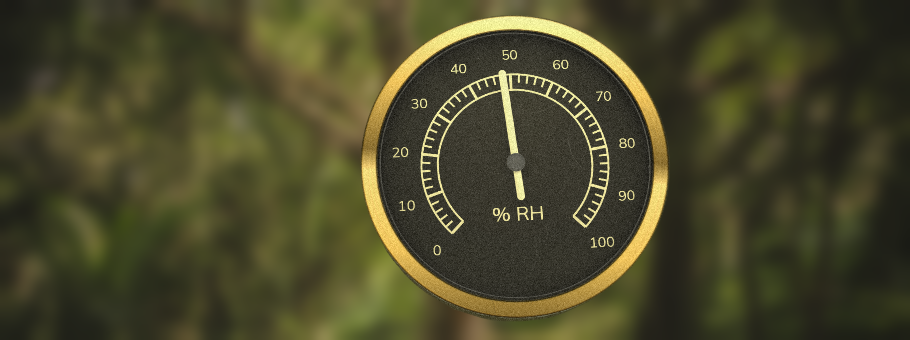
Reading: 48 %
